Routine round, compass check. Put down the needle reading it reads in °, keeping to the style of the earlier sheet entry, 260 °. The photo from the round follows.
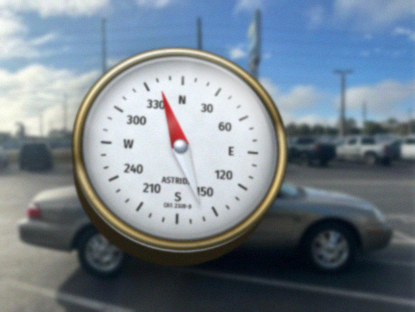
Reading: 340 °
